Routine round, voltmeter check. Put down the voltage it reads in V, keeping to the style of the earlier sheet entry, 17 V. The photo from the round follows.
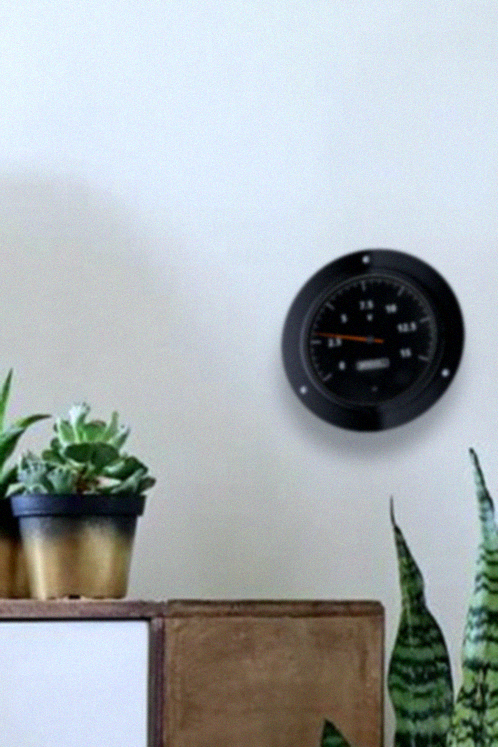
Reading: 3 V
